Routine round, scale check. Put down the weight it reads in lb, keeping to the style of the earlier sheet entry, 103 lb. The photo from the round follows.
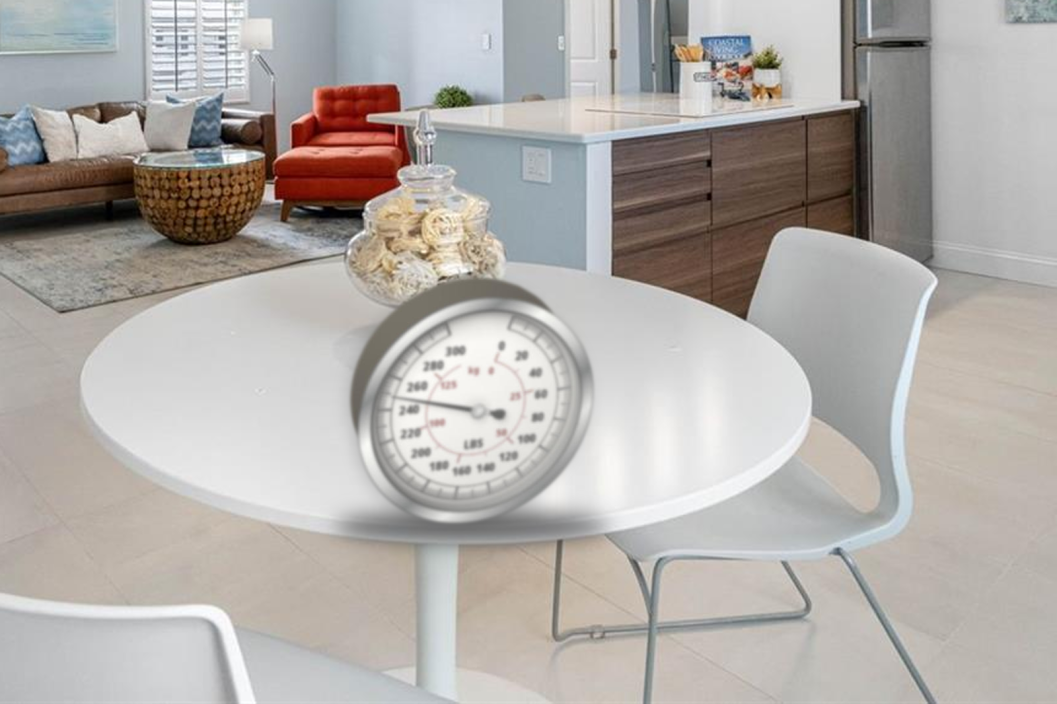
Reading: 250 lb
